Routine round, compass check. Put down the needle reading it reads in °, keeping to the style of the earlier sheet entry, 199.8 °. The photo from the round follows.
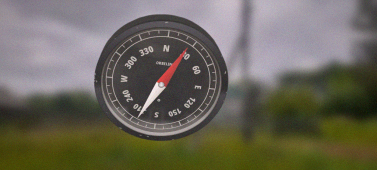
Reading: 25 °
